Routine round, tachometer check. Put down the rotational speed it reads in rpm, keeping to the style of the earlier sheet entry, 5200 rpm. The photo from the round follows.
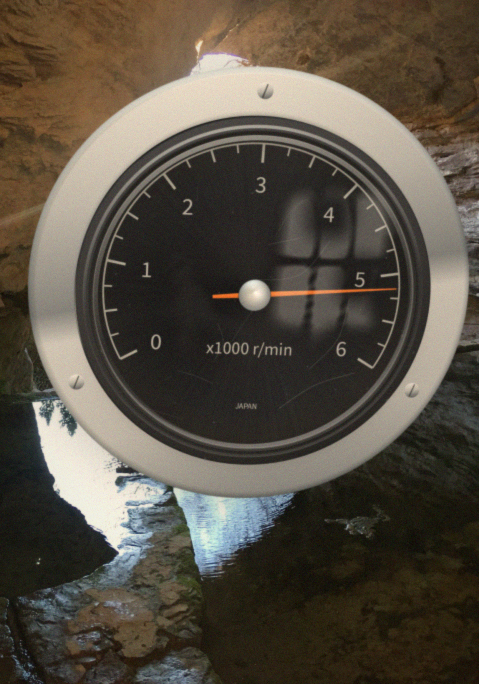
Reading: 5125 rpm
